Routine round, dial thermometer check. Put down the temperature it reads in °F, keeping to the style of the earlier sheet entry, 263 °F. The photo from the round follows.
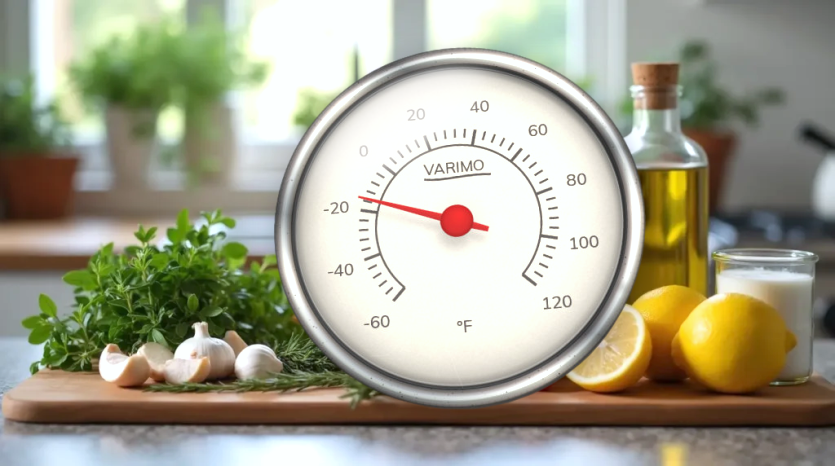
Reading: -16 °F
